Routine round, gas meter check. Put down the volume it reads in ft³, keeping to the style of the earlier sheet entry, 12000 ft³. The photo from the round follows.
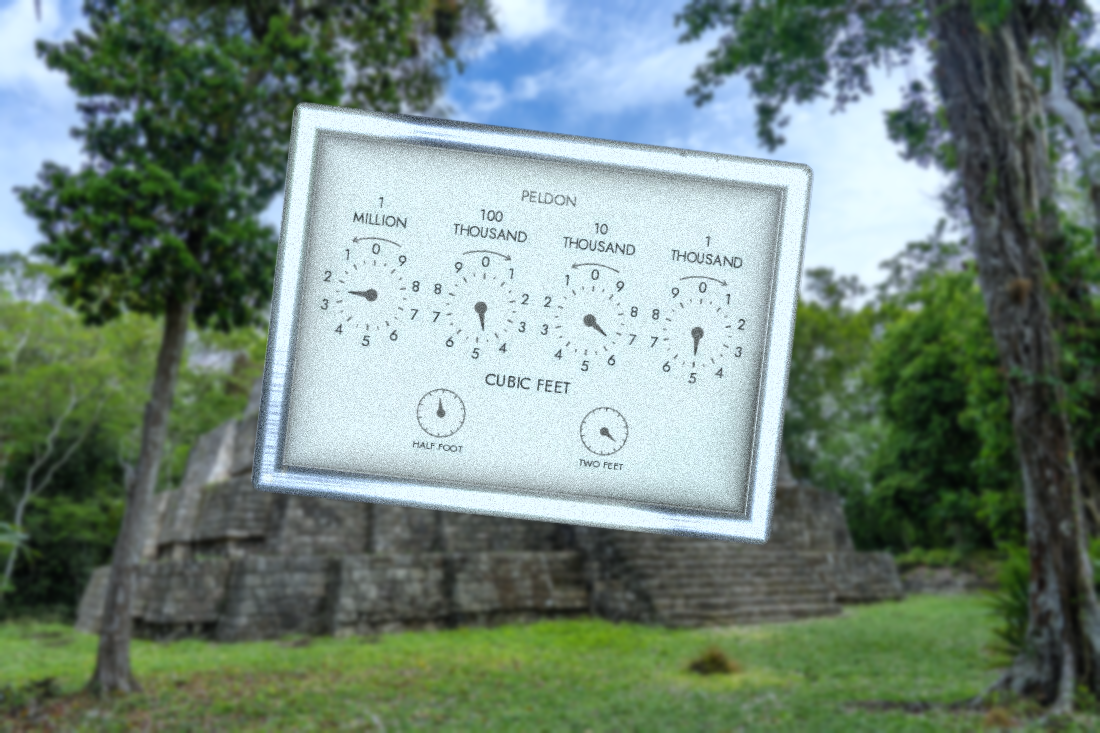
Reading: 246500 ft³
